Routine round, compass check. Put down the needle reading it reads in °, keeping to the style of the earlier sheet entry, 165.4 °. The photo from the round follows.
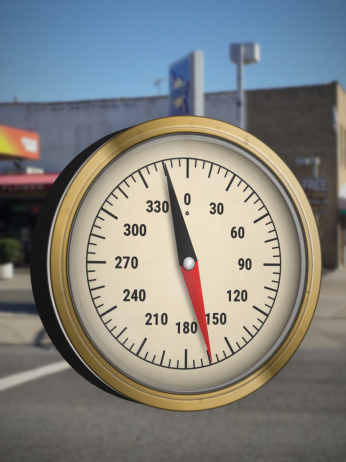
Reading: 165 °
